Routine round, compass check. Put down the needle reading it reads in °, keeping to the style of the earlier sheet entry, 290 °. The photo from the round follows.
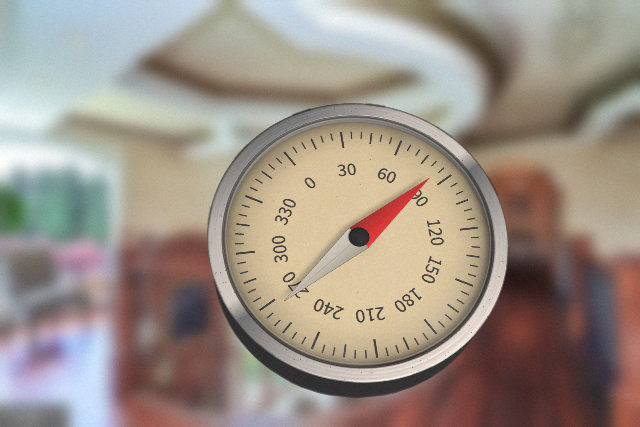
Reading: 85 °
